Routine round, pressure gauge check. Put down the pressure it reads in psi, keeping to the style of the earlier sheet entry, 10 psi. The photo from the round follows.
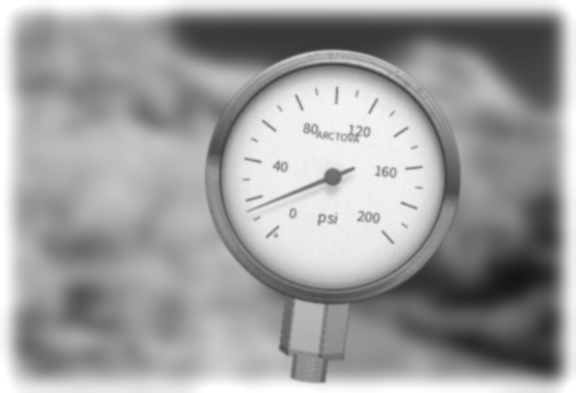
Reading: 15 psi
